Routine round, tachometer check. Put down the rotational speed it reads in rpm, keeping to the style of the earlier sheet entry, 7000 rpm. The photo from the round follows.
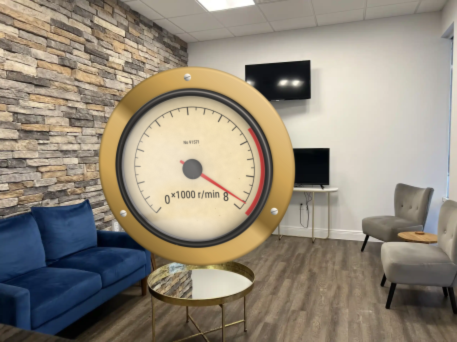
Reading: 7750 rpm
